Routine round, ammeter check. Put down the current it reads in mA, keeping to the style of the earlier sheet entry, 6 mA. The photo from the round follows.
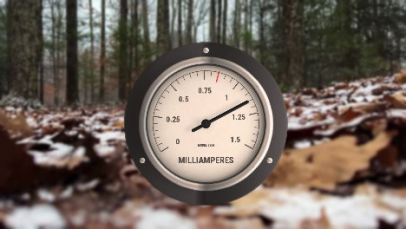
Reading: 1.15 mA
